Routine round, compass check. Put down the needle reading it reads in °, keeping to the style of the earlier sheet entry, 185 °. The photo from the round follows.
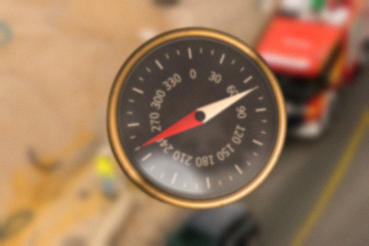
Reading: 250 °
